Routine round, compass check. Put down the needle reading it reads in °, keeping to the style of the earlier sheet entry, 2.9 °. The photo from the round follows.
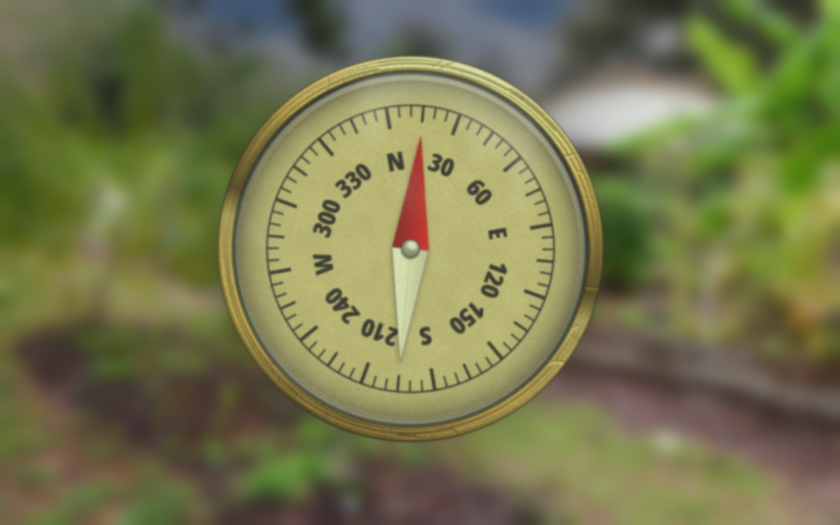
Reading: 15 °
